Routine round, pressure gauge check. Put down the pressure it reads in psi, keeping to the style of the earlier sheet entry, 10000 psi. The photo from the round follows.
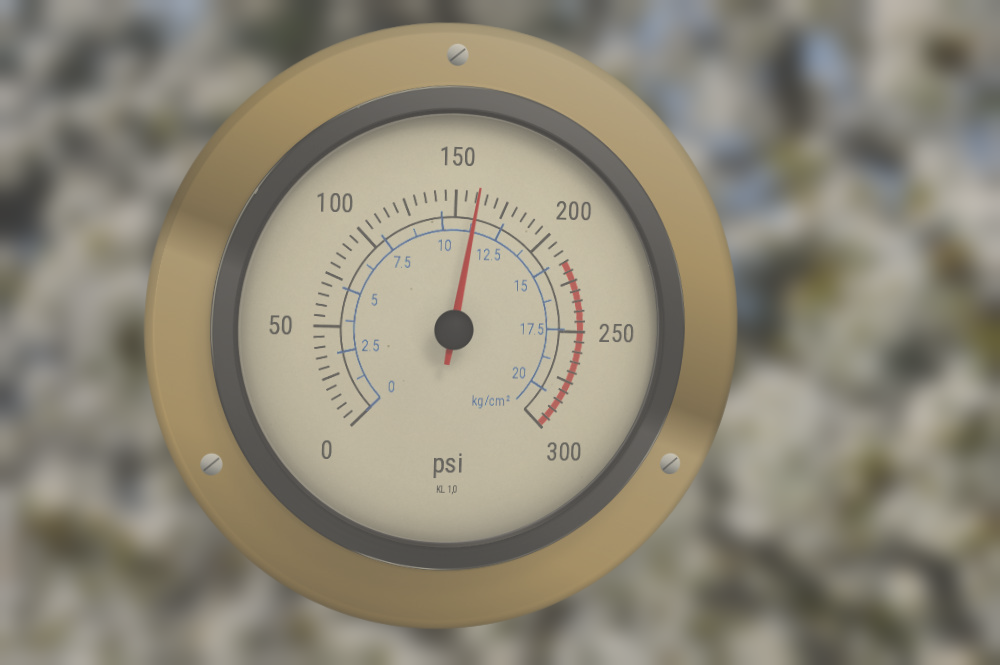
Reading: 160 psi
